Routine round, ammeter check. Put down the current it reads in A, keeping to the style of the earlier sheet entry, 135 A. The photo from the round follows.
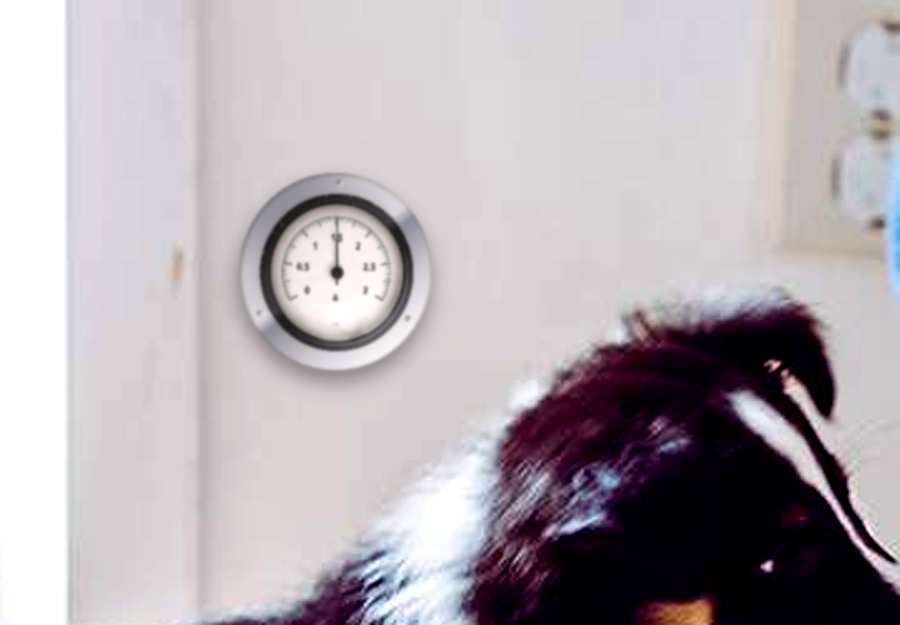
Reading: 1.5 A
